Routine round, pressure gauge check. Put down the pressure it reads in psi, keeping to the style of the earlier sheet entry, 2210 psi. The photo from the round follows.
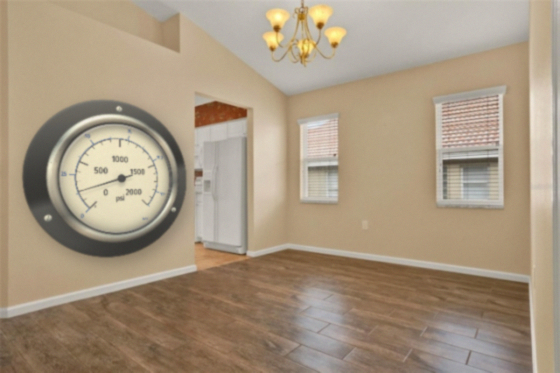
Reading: 200 psi
